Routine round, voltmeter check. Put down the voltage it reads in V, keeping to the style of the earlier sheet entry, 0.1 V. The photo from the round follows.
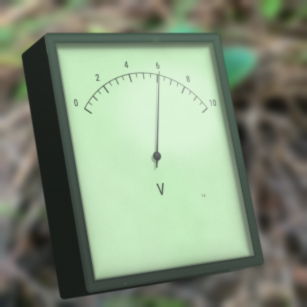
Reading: 6 V
